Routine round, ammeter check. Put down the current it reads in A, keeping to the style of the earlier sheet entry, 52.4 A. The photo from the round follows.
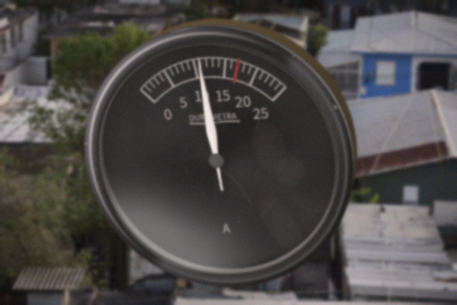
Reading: 11 A
